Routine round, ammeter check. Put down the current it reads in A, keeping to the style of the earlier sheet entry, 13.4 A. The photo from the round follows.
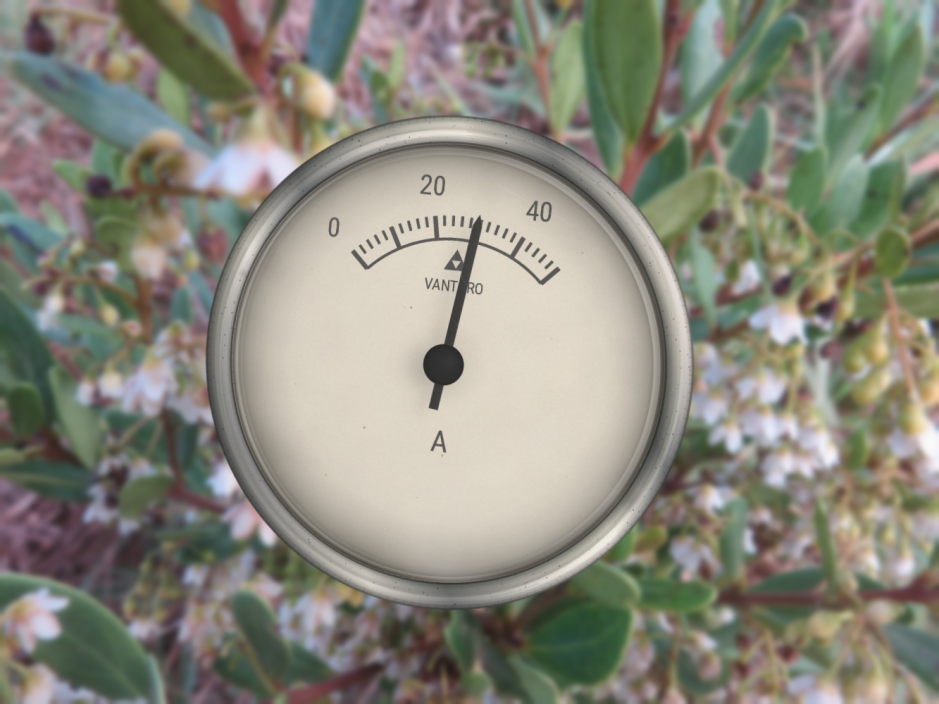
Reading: 30 A
